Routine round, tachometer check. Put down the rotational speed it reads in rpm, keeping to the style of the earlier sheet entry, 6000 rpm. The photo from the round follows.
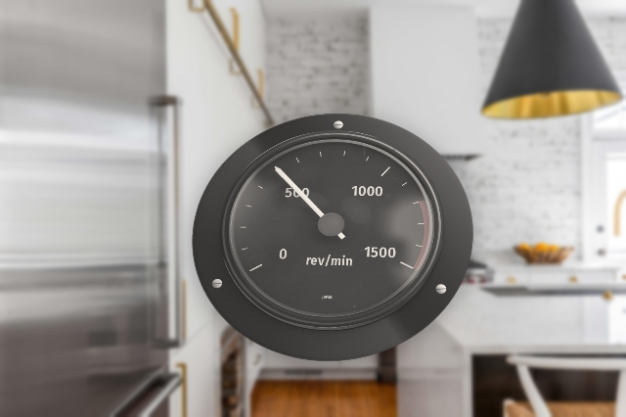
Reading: 500 rpm
